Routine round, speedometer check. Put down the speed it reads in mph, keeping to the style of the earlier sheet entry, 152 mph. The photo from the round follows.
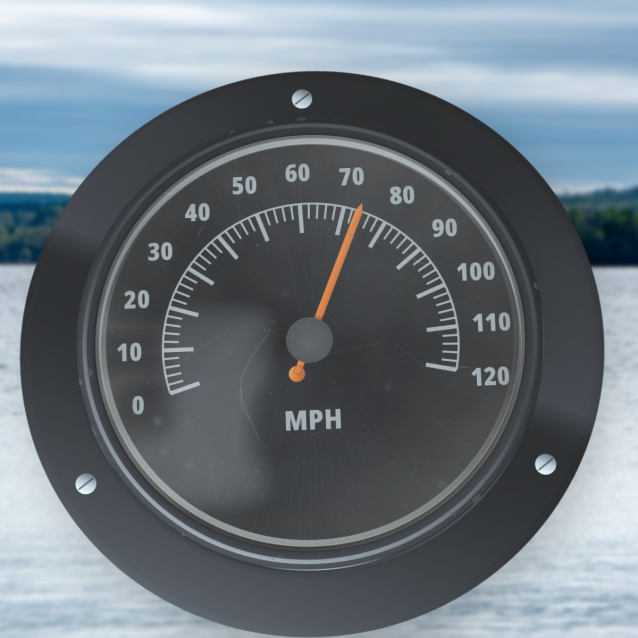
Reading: 74 mph
